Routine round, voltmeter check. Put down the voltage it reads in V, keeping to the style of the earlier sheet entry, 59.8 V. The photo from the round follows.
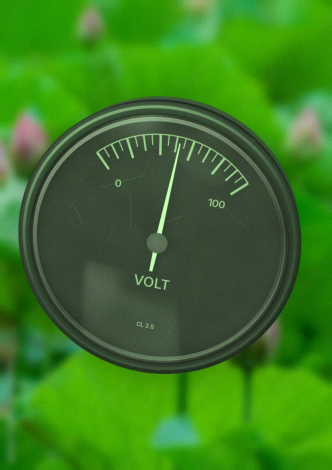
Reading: 52.5 V
